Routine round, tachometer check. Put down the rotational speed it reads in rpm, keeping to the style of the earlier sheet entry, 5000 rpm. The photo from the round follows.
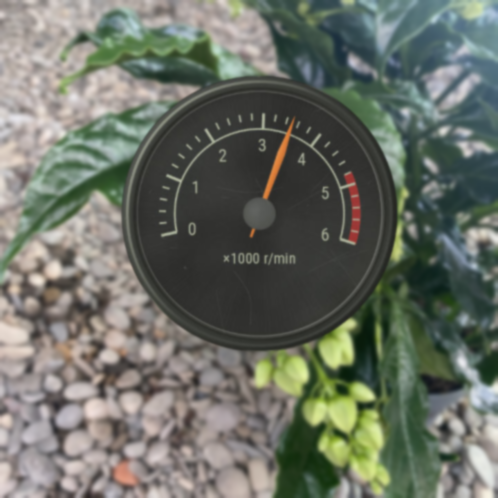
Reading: 3500 rpm
